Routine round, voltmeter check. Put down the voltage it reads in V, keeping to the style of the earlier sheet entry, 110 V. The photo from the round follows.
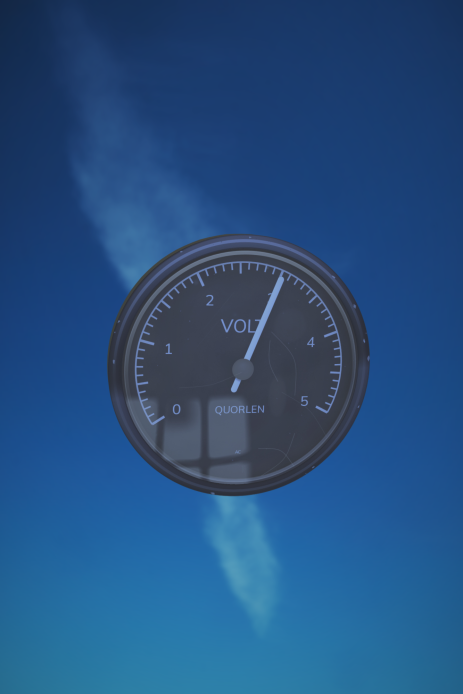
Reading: 3 V
